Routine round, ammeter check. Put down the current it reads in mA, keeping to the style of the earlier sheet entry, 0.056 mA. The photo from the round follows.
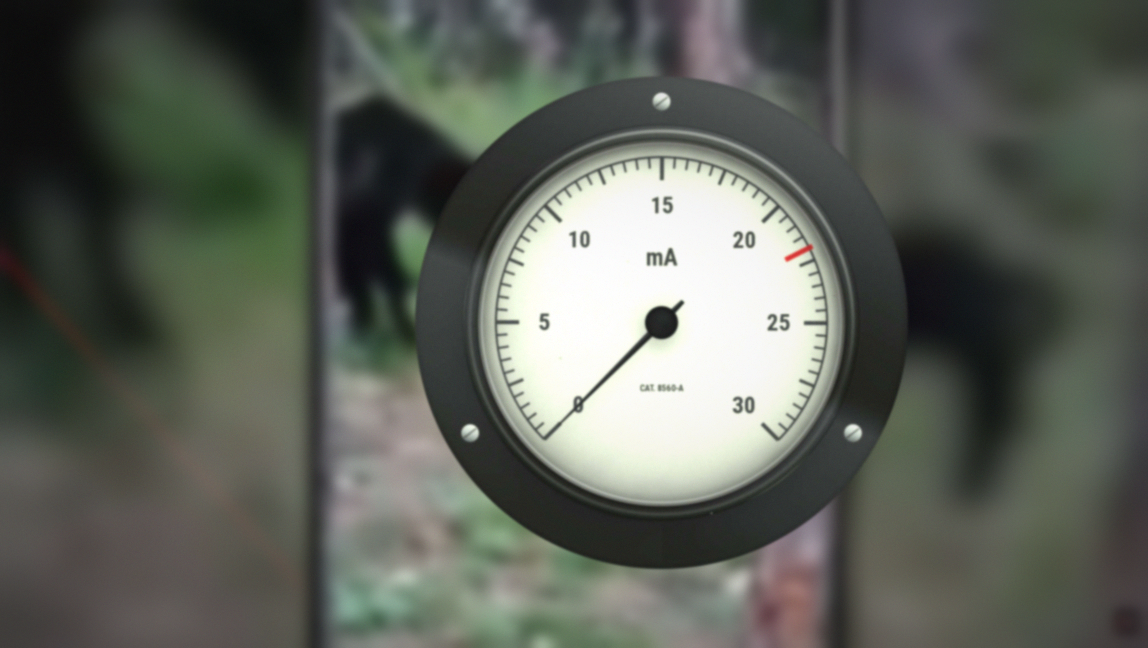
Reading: 0 mA
